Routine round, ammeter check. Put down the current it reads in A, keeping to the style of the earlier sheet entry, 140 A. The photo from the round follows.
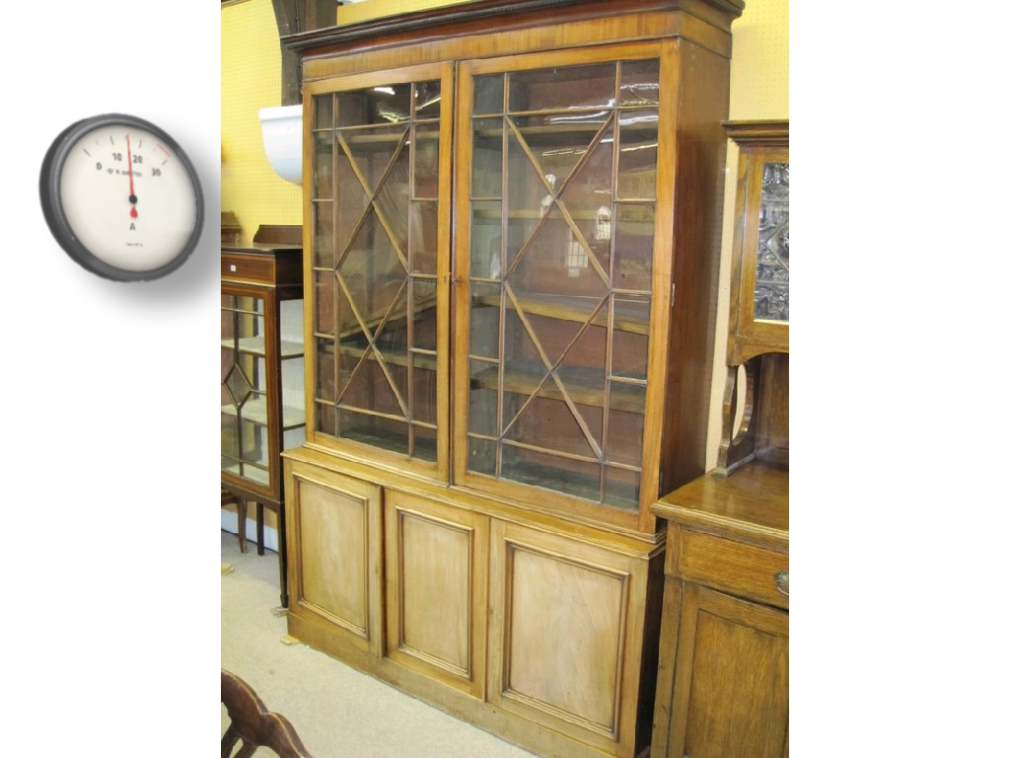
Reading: 15 A
